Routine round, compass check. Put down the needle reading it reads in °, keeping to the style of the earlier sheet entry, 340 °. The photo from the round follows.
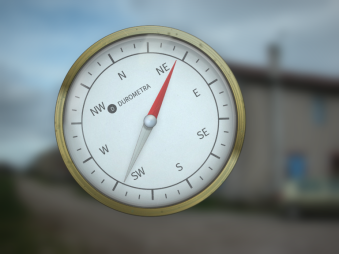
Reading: 55 °
